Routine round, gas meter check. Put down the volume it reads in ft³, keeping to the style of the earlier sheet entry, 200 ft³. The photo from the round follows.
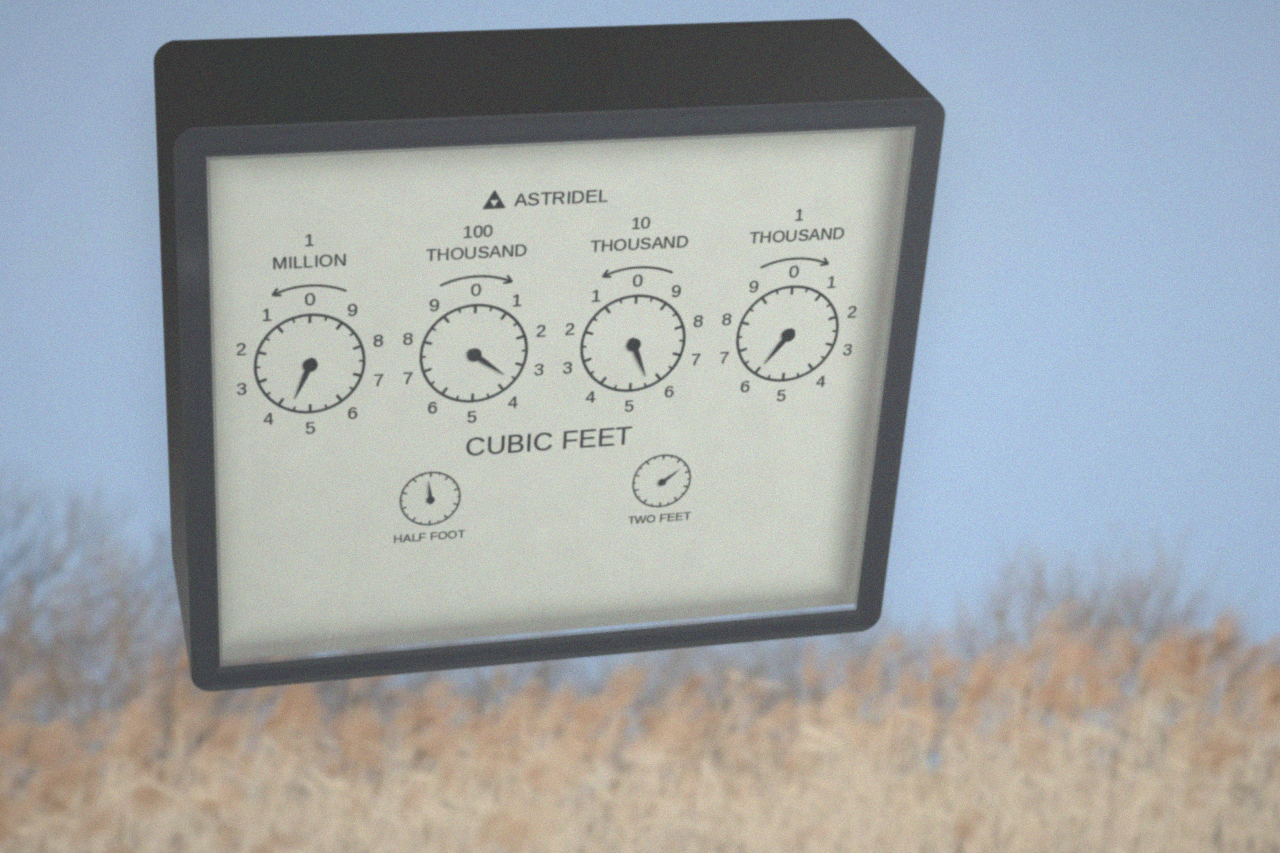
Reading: 435600 ft³
